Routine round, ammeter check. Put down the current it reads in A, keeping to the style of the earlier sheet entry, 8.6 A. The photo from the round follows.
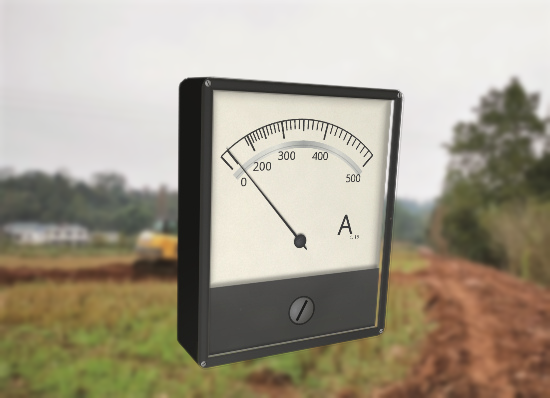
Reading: 100 A
